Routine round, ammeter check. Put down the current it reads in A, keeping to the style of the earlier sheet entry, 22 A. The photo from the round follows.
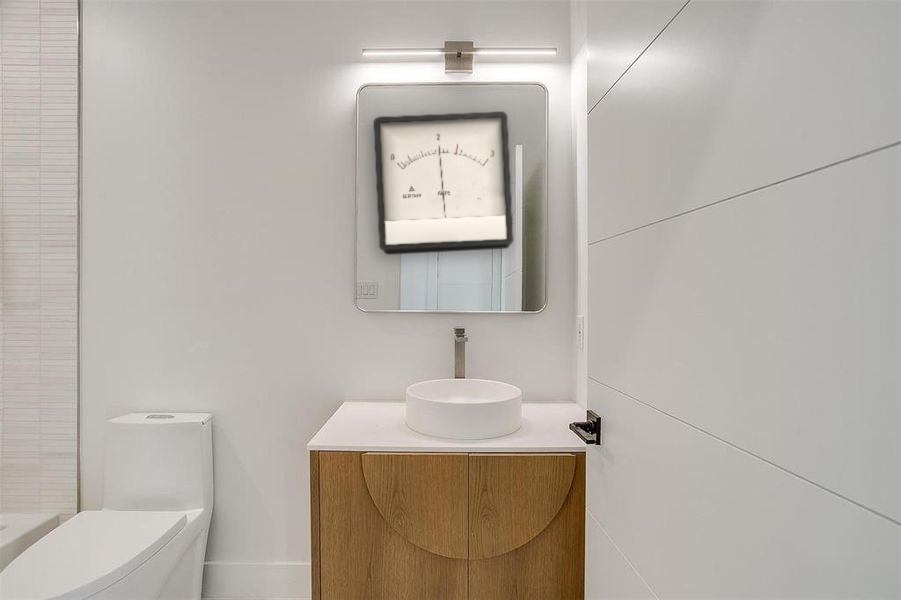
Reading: 2 A
